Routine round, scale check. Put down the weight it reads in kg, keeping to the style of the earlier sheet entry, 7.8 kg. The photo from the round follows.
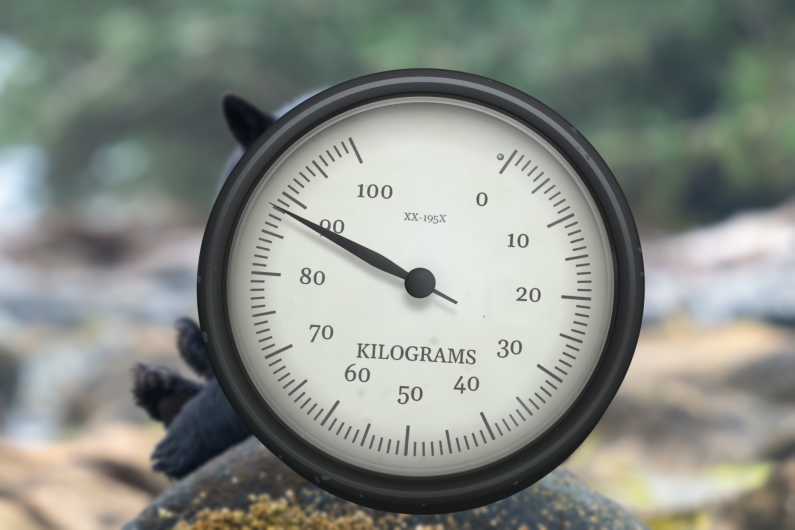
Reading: 88 kg
